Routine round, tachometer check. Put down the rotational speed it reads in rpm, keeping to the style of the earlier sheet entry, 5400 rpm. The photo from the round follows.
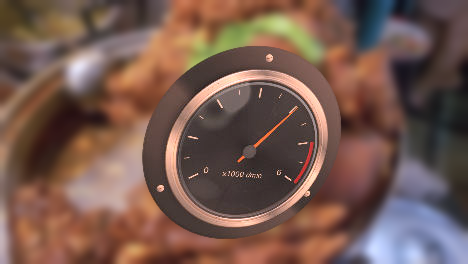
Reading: 4000 rpm
